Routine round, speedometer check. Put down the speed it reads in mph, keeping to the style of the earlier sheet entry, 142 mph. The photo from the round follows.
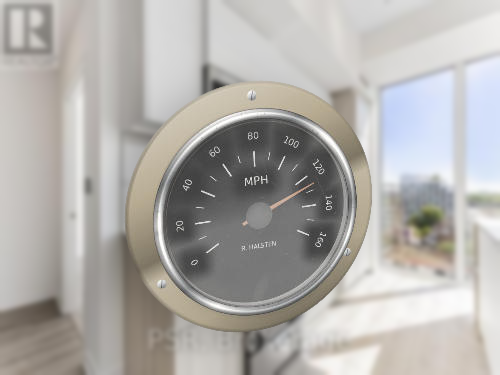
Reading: 125 mph
